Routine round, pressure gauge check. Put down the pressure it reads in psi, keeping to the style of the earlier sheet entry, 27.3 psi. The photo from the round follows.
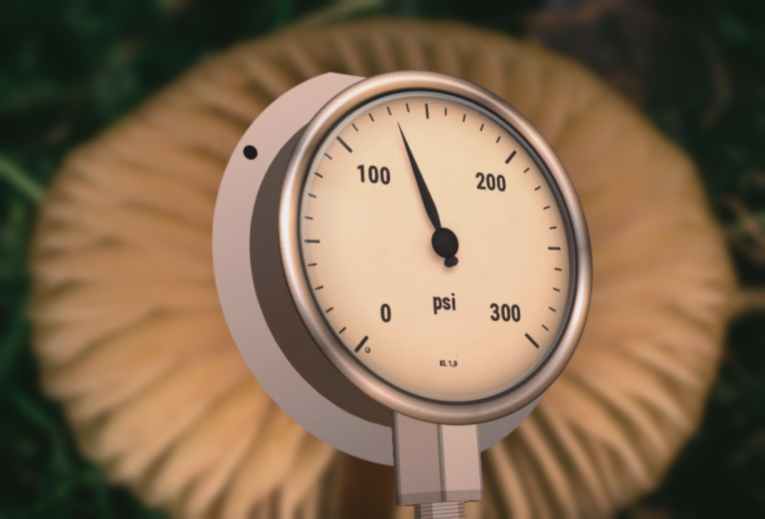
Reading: 130 psi
